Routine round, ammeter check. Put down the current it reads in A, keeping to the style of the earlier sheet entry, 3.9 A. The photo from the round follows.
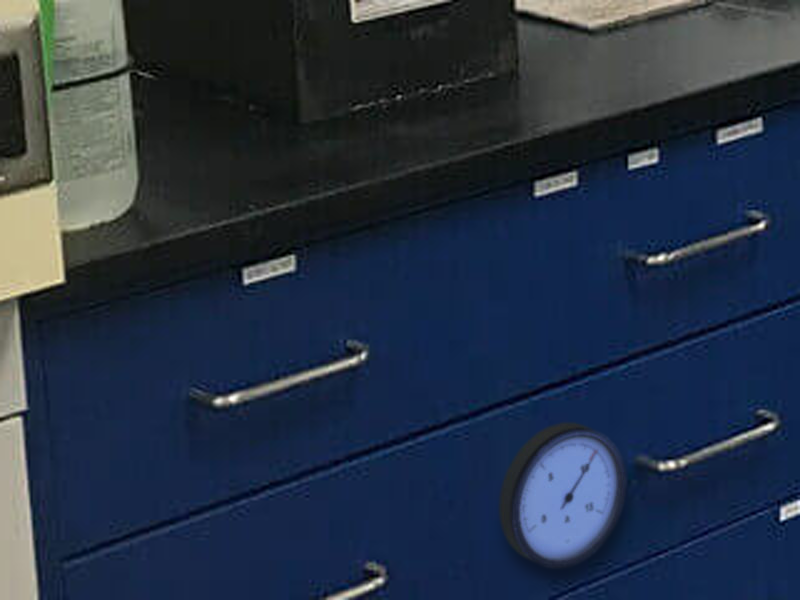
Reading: 10 A
